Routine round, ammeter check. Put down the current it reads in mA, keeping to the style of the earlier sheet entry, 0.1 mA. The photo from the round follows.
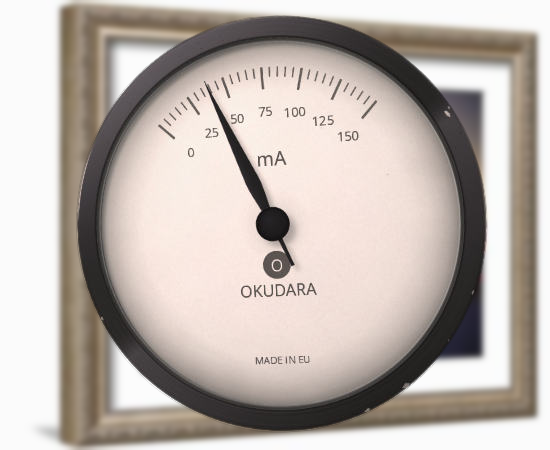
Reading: 40 mA
